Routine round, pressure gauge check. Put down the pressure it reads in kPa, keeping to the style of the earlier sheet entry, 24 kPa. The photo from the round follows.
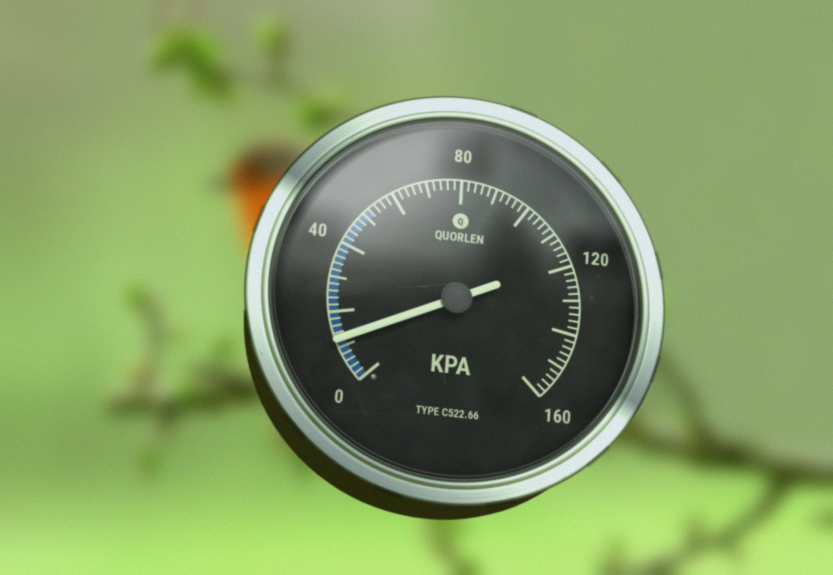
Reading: 12 kPa
